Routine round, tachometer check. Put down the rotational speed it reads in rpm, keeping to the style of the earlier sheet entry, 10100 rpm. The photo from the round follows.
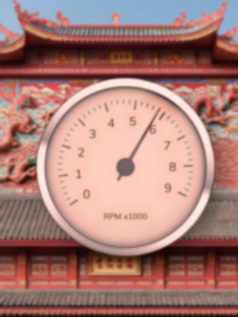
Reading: 5800 rpm
